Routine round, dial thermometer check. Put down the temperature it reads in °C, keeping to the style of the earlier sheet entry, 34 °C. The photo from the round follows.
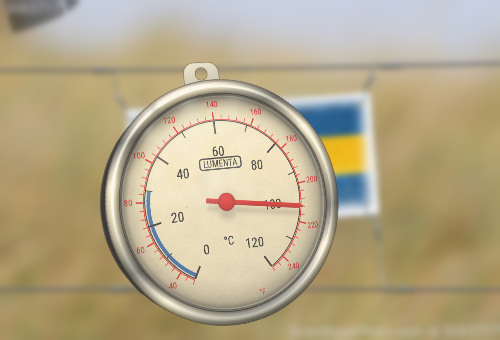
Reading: 100 °C
